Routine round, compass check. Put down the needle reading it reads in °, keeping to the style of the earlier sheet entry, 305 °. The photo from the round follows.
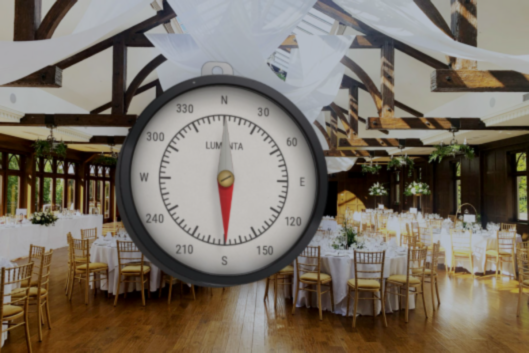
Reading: 180 °
